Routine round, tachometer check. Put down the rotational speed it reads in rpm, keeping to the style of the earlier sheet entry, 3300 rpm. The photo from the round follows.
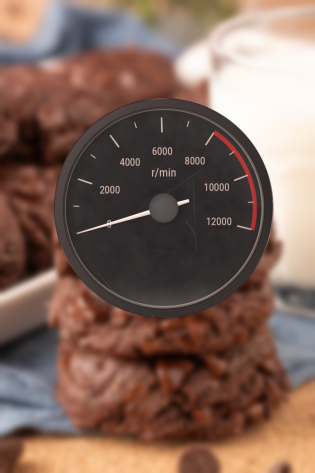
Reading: 0 rpm
